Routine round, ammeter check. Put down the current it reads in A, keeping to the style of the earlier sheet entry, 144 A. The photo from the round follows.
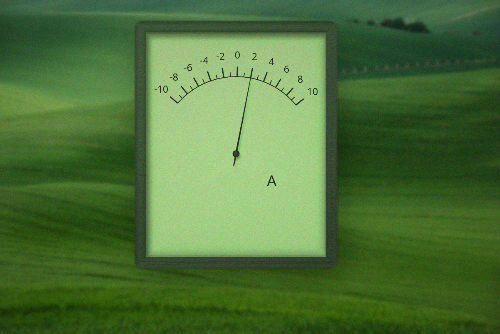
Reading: 2 A
